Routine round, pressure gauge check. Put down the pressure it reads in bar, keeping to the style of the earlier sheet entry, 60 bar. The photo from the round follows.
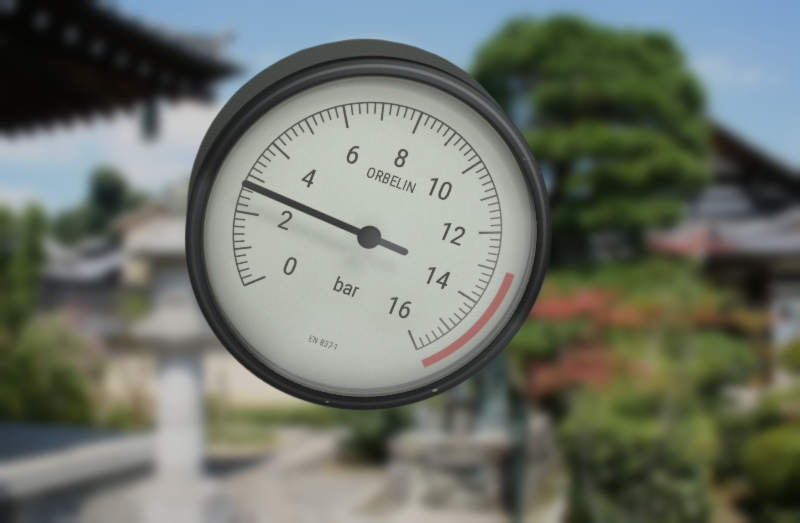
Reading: 2.8 bar
